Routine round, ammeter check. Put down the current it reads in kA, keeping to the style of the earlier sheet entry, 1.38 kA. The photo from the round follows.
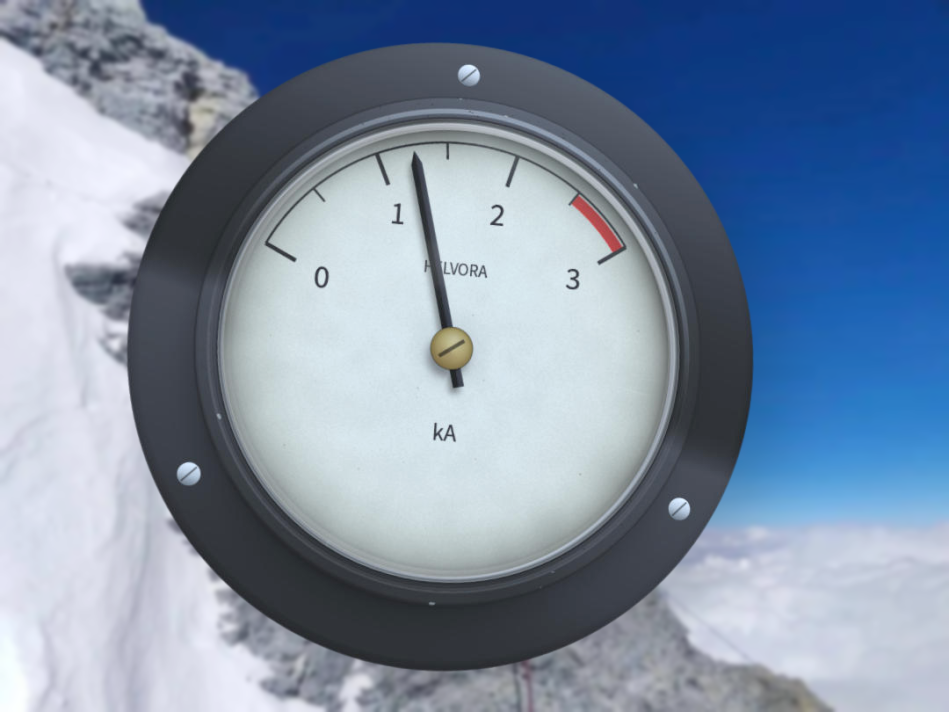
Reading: 1.25 kA
